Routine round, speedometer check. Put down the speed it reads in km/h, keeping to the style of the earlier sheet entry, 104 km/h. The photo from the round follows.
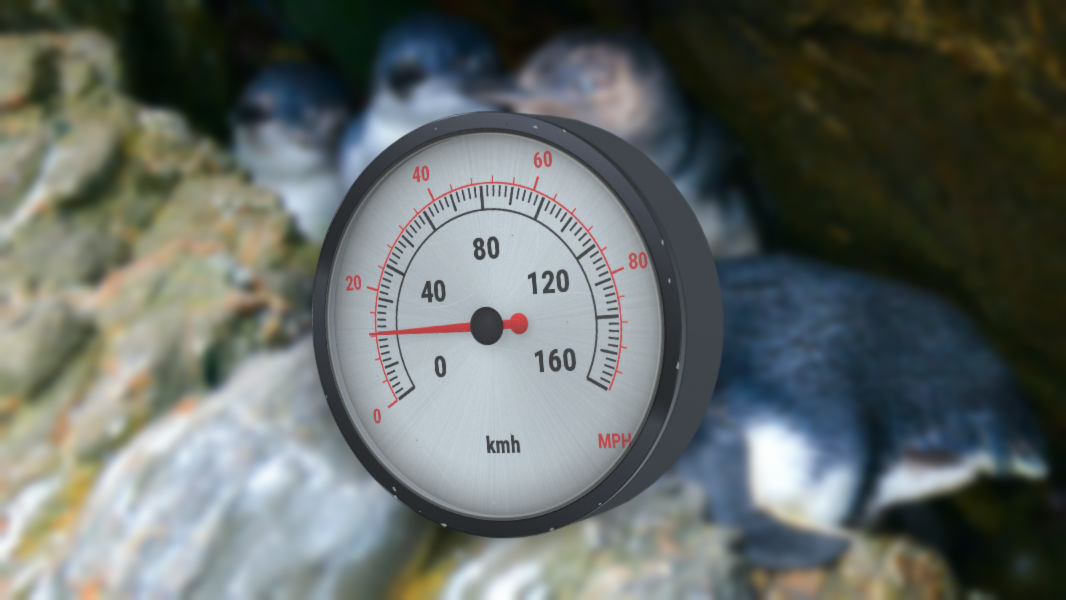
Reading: 20 km/h
